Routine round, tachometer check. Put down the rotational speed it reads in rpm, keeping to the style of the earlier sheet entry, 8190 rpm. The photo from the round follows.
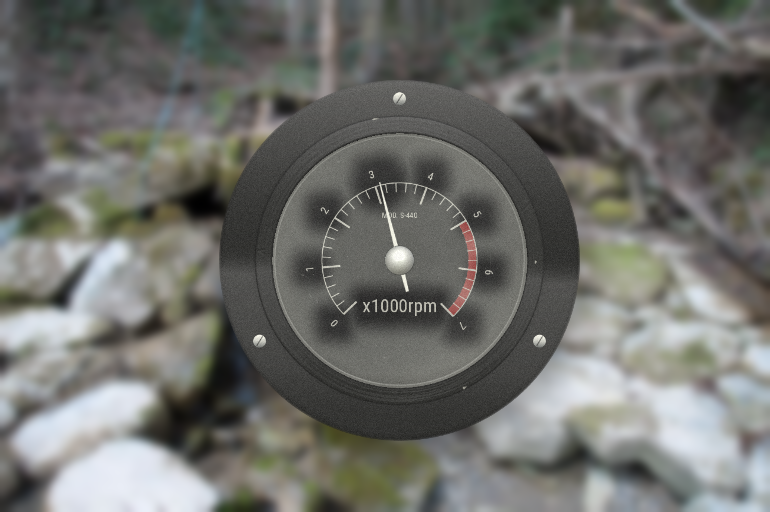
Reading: 3100 rpm
